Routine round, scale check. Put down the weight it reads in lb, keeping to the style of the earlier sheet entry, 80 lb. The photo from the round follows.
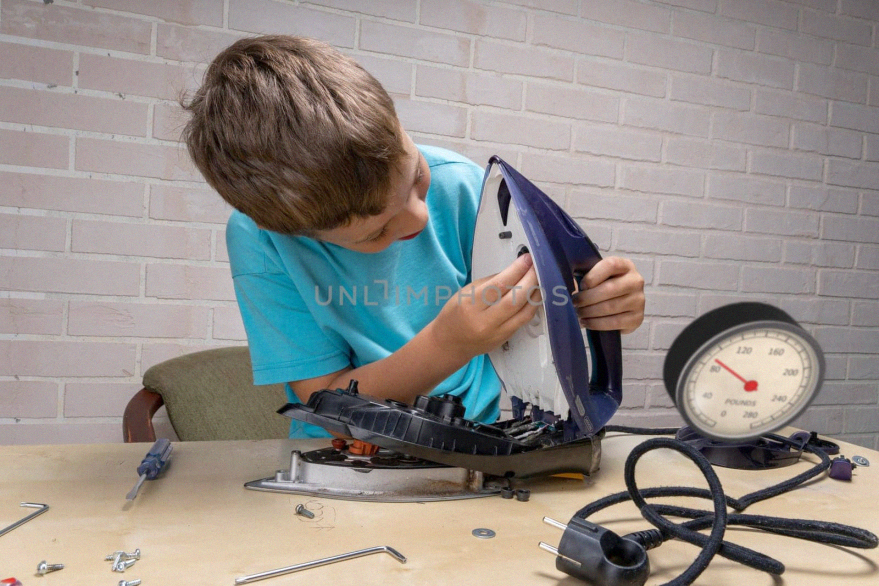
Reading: 90 lb
